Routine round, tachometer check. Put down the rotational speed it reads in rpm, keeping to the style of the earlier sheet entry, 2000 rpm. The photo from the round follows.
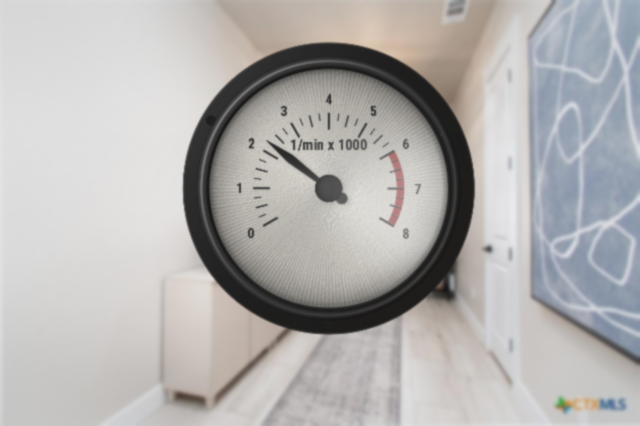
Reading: 2250 rpm
